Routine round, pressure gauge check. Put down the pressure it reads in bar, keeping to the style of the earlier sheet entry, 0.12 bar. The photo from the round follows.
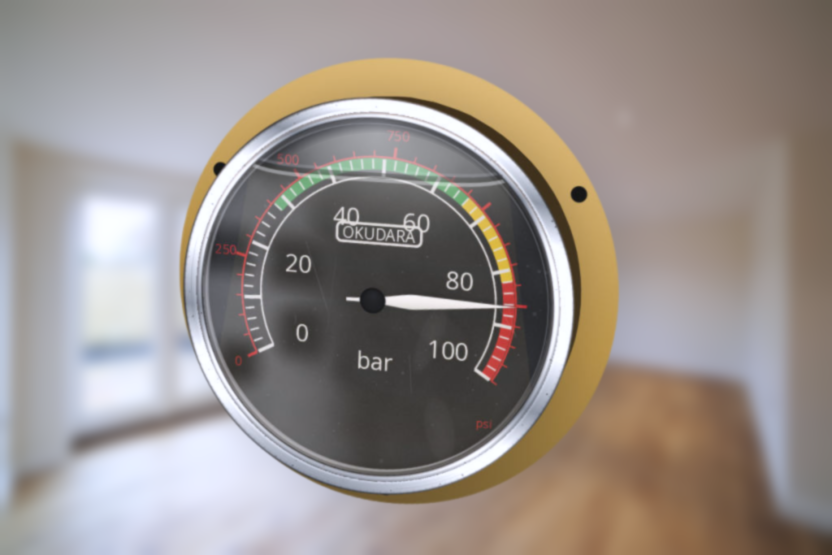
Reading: 86 bar
